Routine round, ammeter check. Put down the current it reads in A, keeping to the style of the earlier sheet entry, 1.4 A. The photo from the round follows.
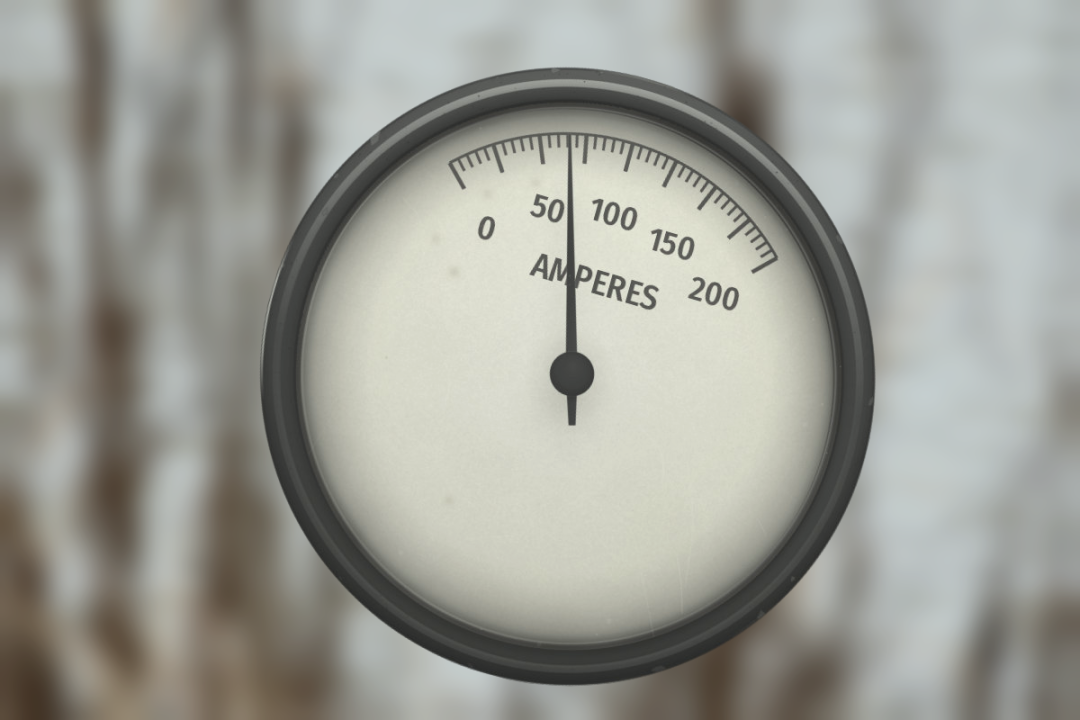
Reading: 65 A
